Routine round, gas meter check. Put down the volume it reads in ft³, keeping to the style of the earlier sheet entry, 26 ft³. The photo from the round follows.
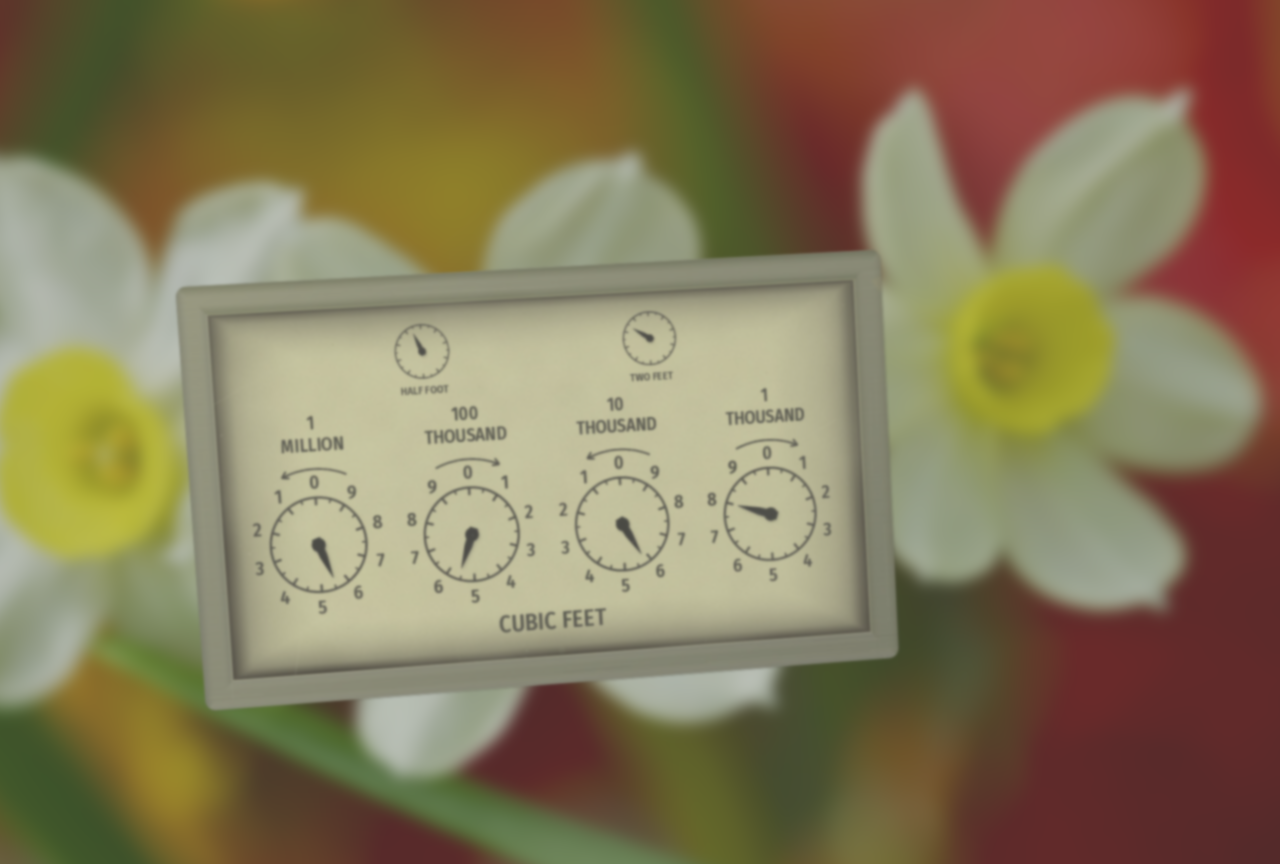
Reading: 555800 ft³
